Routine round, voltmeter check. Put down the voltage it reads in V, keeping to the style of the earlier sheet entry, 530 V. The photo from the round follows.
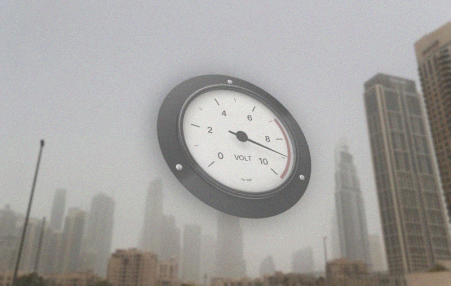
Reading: 9 V
